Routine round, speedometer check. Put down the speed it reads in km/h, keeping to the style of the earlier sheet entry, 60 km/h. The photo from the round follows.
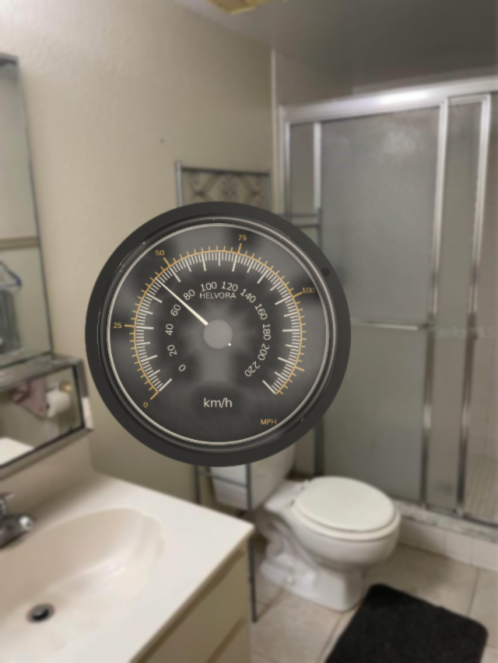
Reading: 70 km/h
